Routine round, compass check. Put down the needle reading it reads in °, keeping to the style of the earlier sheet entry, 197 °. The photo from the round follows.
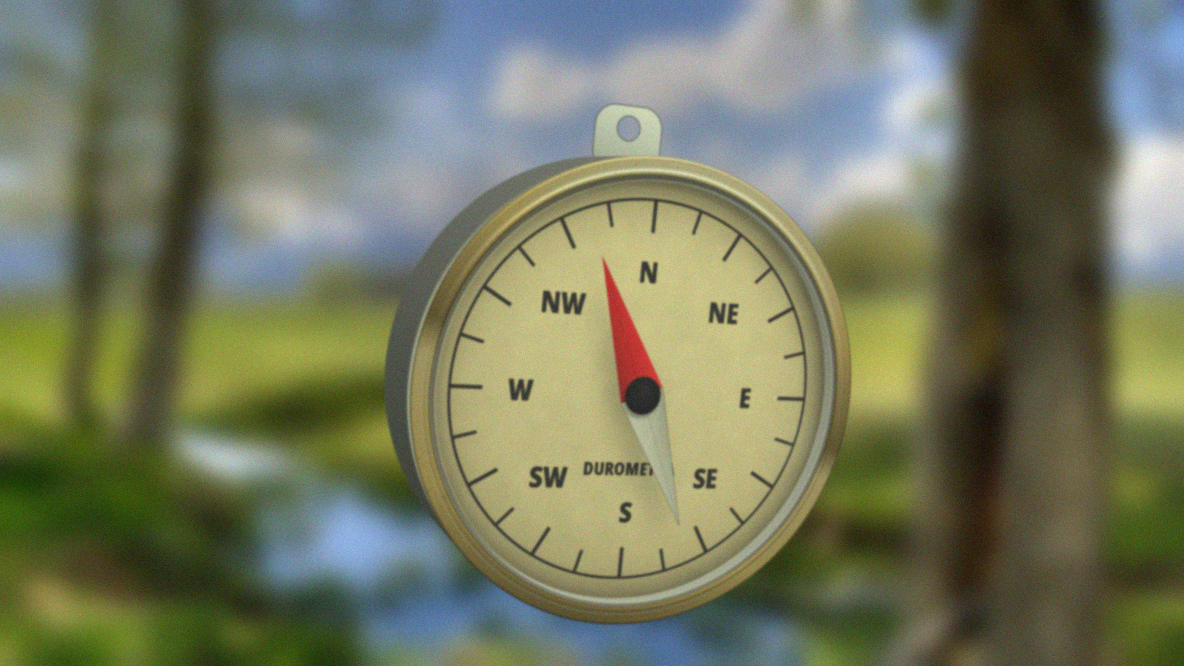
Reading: 337.5 °
